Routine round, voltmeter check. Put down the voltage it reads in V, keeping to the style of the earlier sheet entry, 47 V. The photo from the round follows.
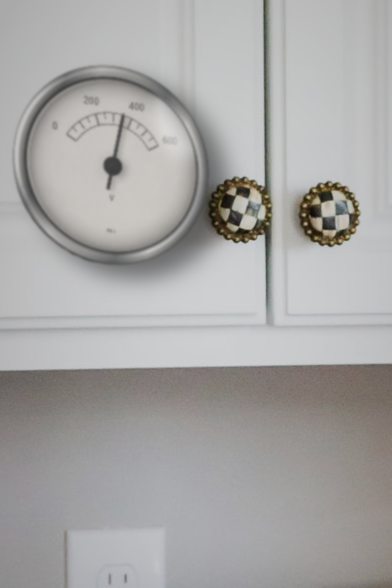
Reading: 350 V
